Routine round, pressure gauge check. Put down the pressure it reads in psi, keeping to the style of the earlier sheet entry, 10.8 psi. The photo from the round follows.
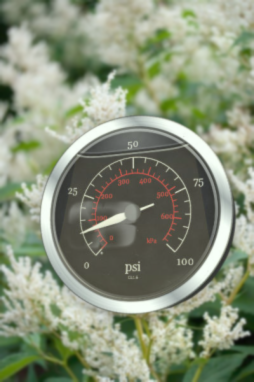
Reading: 10 psi
